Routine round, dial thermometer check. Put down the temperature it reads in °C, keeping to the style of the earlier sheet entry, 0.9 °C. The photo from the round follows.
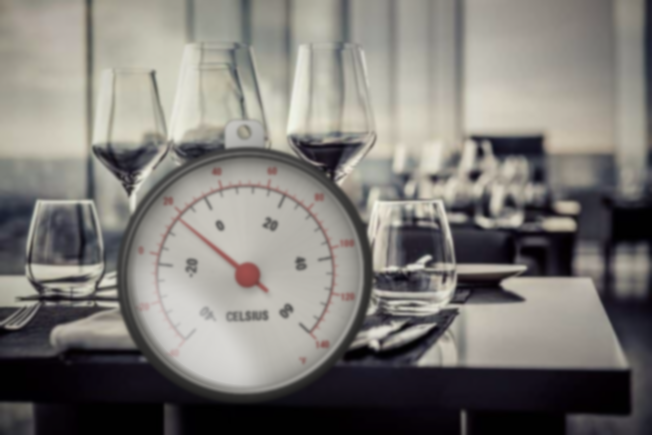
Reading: -8 °C
